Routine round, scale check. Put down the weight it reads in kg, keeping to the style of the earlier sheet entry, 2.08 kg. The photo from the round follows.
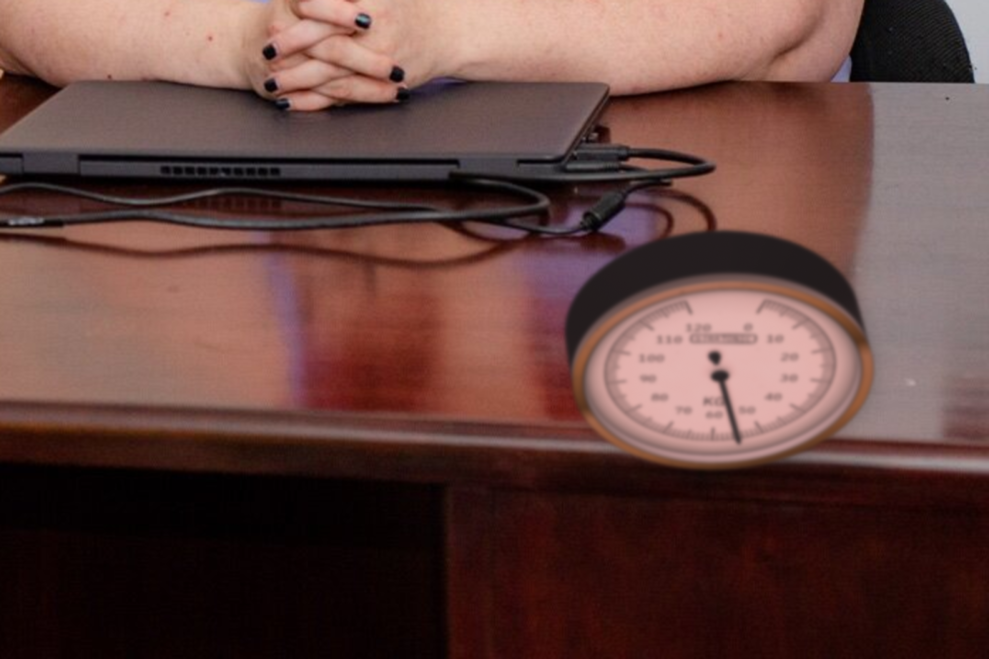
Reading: 55 kg
